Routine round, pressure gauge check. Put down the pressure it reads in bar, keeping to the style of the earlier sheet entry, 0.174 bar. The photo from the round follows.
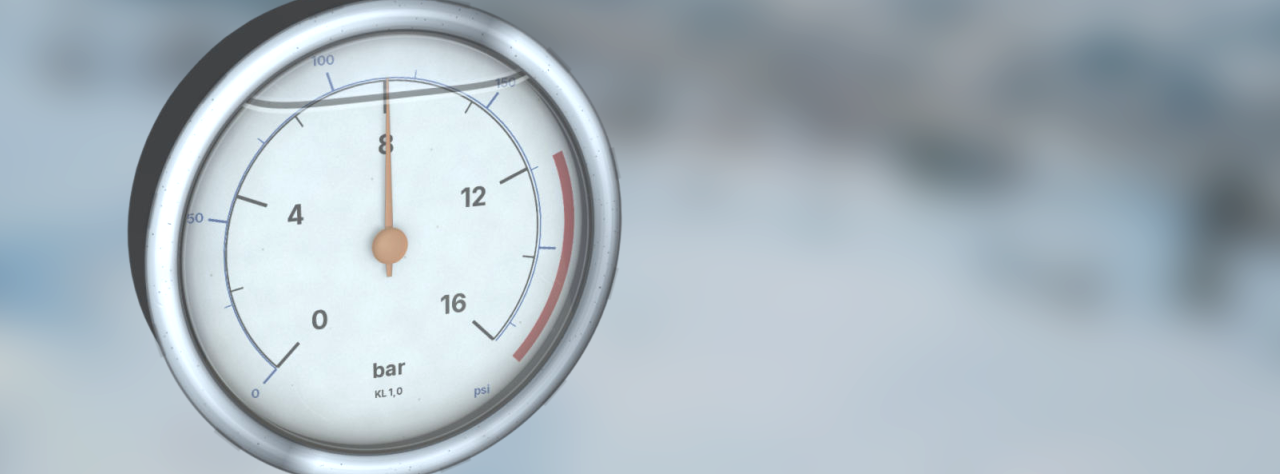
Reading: 8 bar
